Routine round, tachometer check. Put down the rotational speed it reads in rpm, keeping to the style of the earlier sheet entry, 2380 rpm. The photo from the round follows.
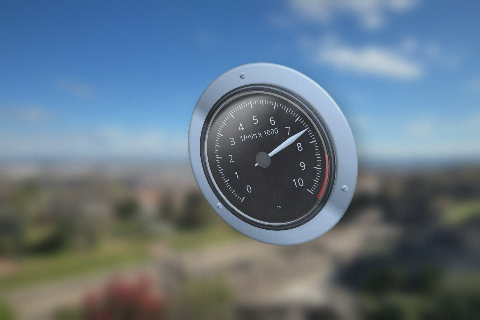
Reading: 7500 rpm
